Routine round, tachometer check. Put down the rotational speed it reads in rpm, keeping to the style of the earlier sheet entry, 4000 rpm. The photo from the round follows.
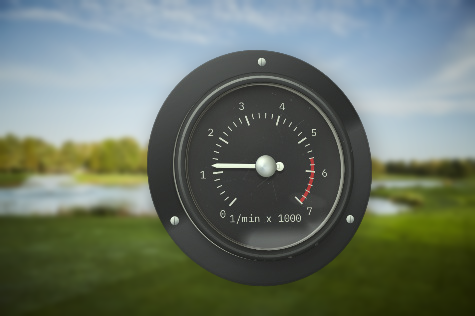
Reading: 1200 rpm
